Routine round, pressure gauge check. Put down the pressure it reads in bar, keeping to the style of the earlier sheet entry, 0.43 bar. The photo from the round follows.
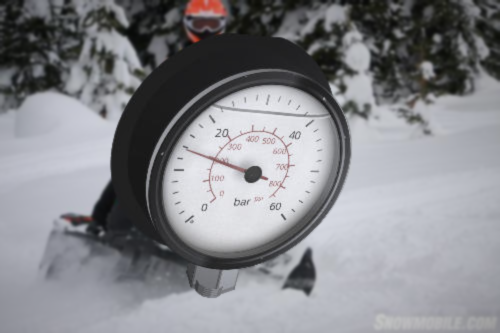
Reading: 14 bar
